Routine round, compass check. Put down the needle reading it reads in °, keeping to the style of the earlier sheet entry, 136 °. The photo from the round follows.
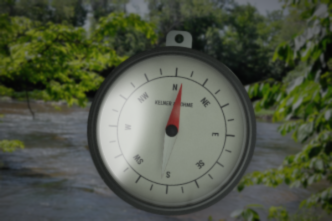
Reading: 7.5 °
